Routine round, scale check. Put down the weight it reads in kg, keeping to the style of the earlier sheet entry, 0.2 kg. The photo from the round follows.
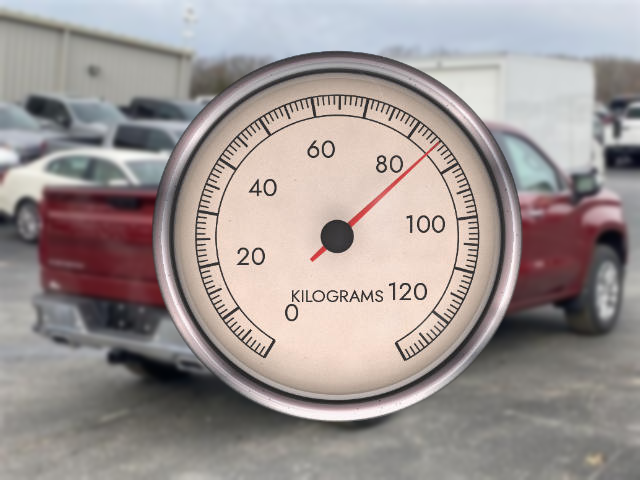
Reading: 85 kg
